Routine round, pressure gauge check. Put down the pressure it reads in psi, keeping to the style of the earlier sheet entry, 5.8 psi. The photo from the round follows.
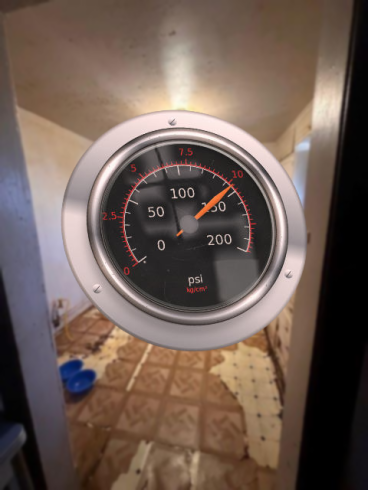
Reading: 145 psi
